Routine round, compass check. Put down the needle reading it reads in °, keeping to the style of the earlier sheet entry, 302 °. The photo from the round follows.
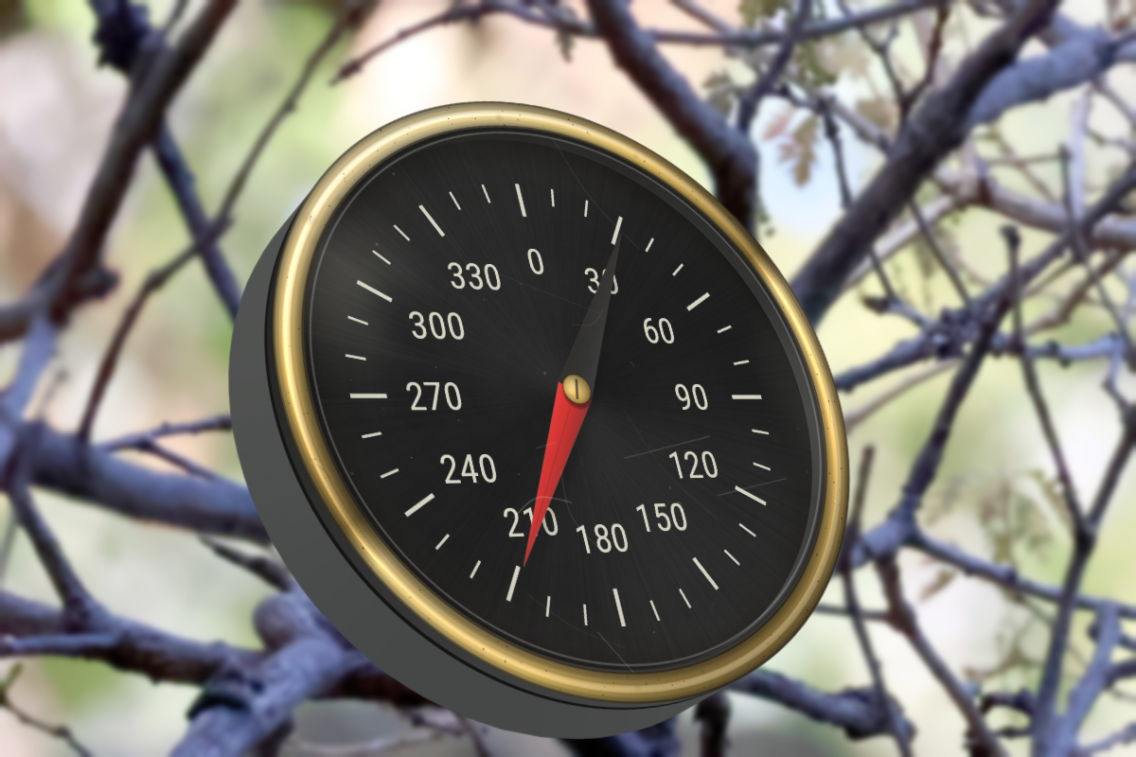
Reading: 210 °
